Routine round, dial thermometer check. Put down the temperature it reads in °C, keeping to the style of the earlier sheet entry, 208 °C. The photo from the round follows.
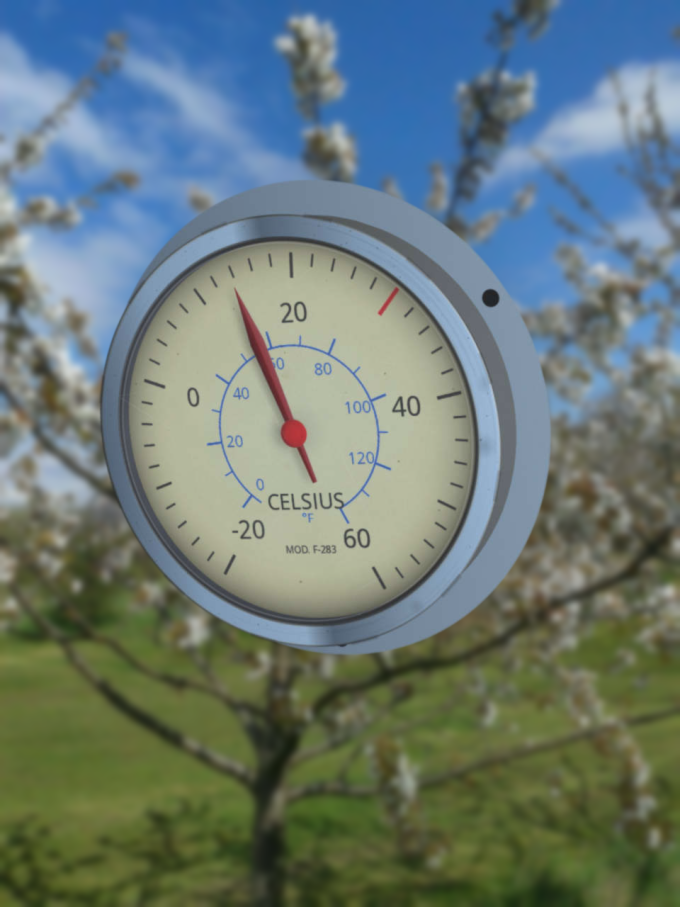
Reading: 14 °C
